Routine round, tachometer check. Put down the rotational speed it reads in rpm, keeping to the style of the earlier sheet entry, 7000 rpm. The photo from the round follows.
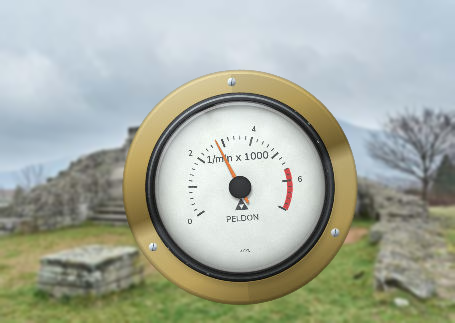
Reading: 2800 rpm
